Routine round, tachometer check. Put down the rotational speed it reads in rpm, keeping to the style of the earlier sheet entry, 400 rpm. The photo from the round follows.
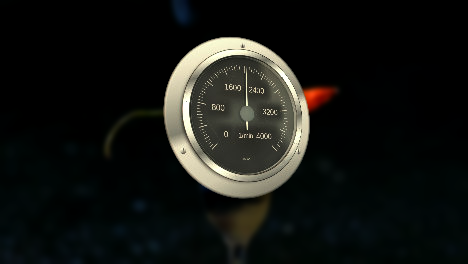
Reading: 2000 rpm
